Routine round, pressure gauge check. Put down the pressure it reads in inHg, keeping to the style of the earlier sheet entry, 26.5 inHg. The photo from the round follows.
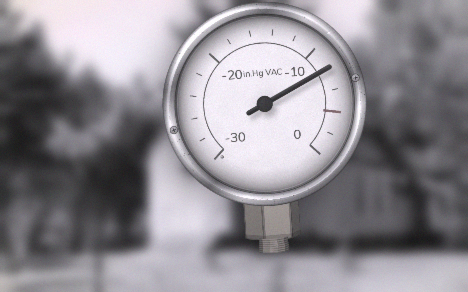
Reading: -8 inHg
